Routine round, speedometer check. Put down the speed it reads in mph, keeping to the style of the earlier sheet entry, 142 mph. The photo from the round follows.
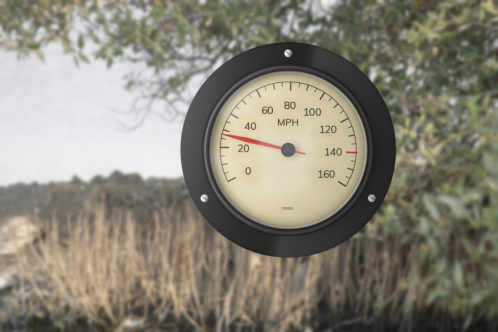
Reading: 27.5 mph
